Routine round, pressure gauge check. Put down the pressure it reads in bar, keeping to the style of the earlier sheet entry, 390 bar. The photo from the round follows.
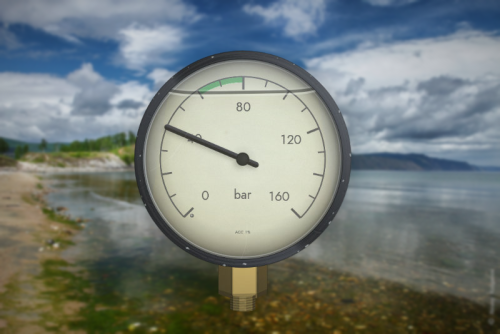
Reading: 40 bar
